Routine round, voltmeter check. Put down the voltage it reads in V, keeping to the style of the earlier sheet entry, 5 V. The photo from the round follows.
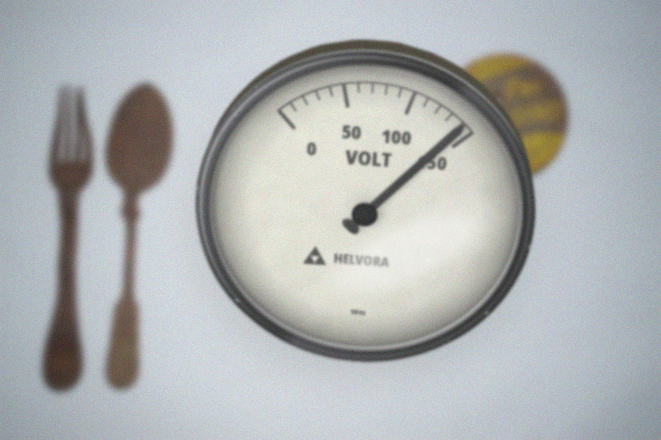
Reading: 140 V
